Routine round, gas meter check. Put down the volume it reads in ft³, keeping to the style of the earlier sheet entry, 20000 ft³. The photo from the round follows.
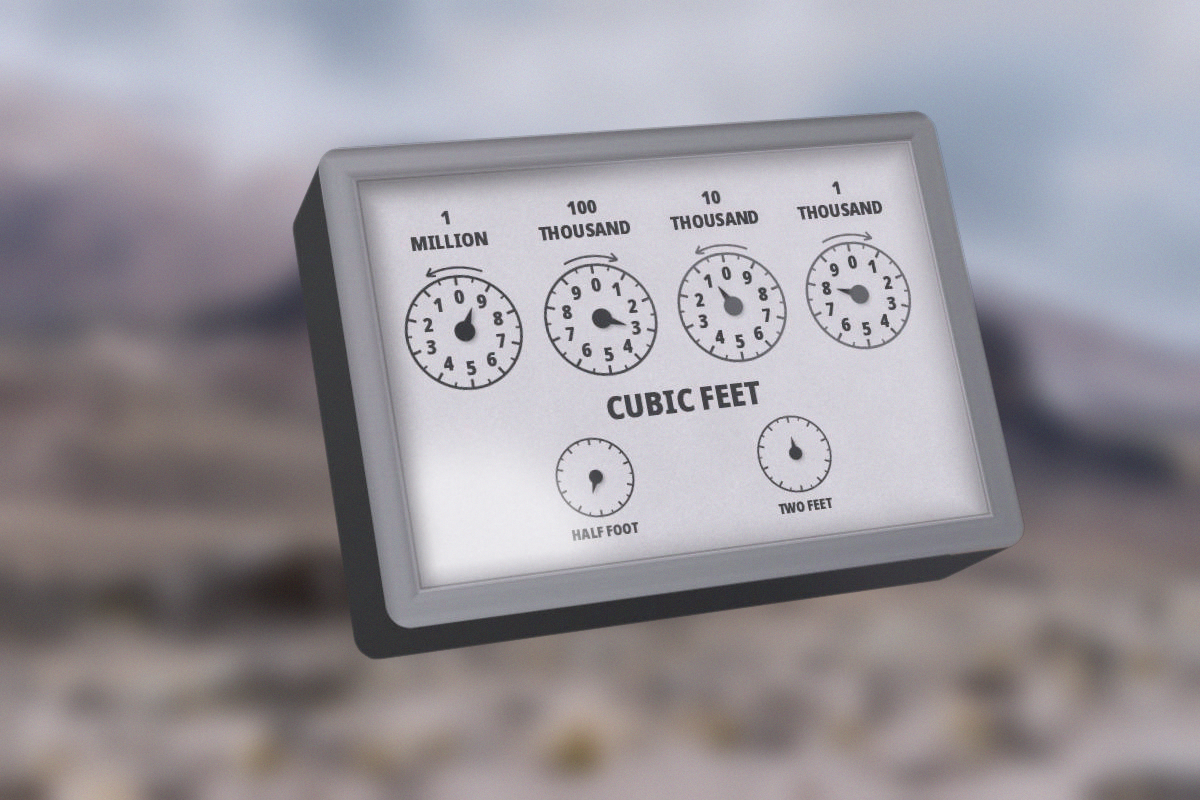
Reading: 930800 ft³
